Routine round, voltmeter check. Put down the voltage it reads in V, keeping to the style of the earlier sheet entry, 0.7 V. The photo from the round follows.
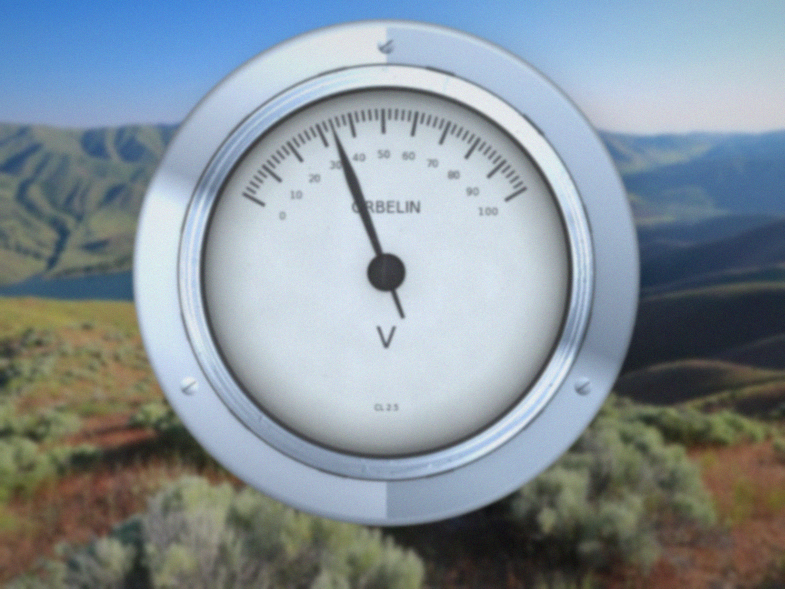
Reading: 34 V
